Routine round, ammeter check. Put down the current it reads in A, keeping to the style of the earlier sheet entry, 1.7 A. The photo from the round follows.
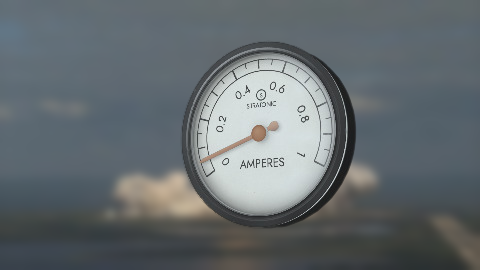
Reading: 0.05 A
